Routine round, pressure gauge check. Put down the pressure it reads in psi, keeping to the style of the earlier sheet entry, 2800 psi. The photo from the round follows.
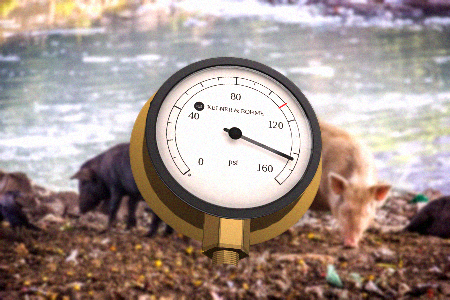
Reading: 145 psi
